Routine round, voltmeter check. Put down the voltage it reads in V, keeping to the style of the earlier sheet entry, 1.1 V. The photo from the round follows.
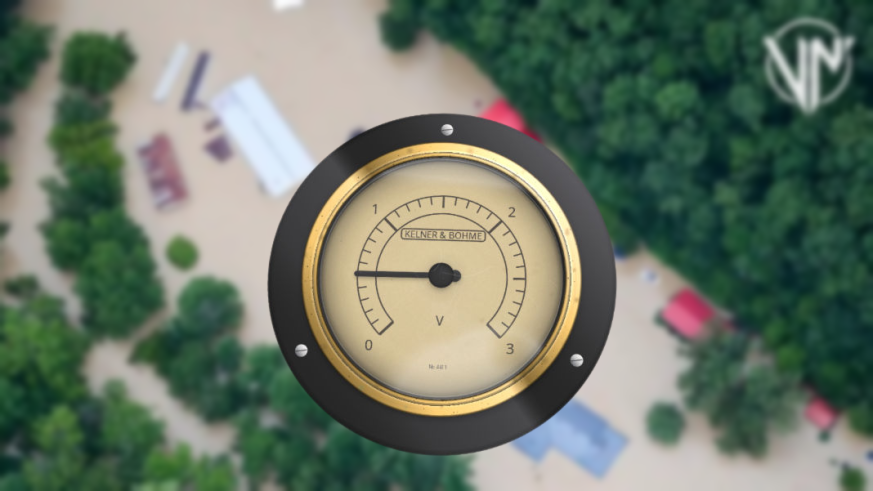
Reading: 0.5 V
